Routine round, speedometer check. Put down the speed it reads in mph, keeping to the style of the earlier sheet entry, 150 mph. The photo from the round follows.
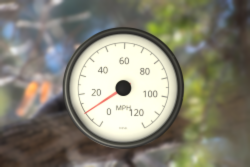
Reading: 10 mph
